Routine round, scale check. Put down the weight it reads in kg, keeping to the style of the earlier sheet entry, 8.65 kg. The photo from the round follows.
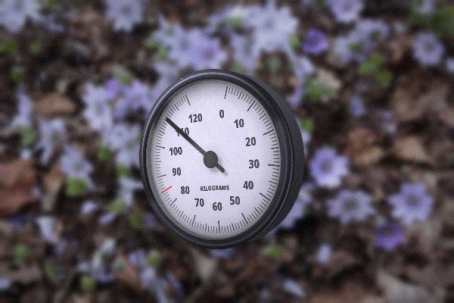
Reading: 110 kg
